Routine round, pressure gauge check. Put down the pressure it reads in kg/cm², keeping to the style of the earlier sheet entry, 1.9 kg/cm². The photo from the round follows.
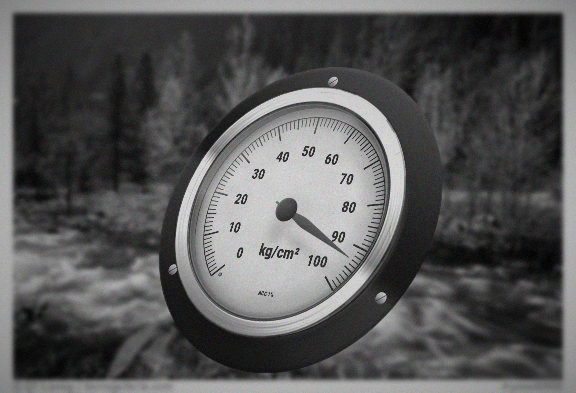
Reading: 93 kg/cm²
